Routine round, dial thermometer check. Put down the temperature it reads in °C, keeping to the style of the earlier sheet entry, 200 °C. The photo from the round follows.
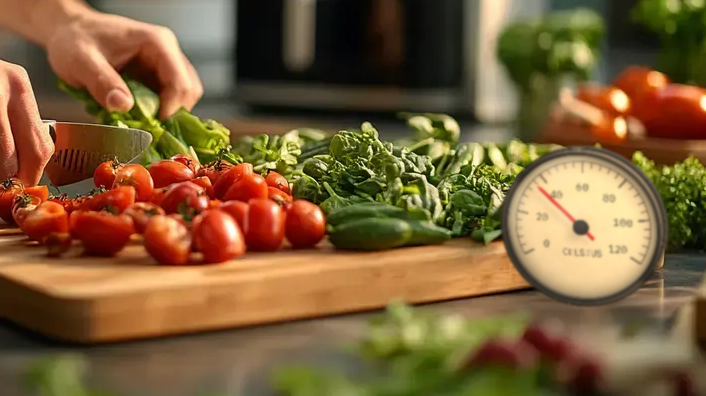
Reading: 36 °C
